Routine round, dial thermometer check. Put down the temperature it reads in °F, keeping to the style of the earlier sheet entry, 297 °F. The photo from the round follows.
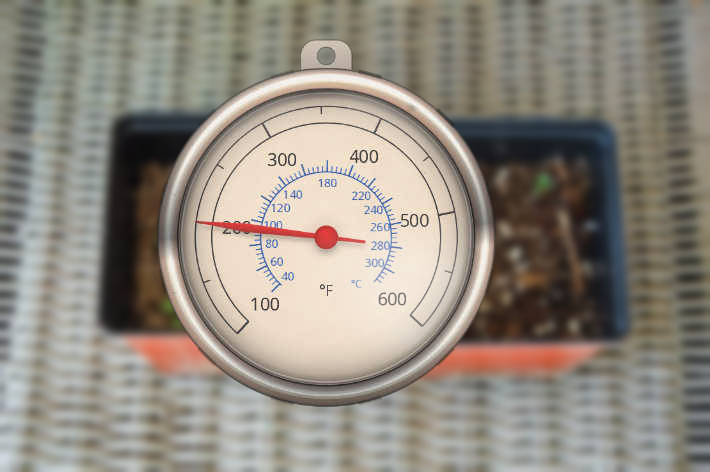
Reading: 200 °F
